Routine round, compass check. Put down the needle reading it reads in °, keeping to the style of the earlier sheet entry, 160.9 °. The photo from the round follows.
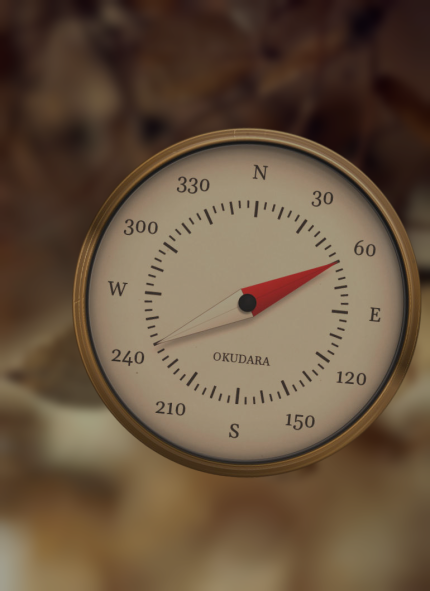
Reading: 60 °
